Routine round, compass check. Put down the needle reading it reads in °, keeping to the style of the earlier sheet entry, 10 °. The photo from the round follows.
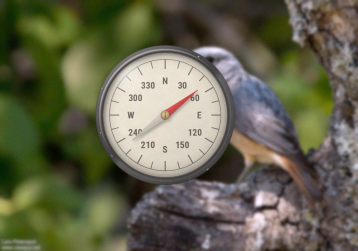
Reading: 52.5 °
